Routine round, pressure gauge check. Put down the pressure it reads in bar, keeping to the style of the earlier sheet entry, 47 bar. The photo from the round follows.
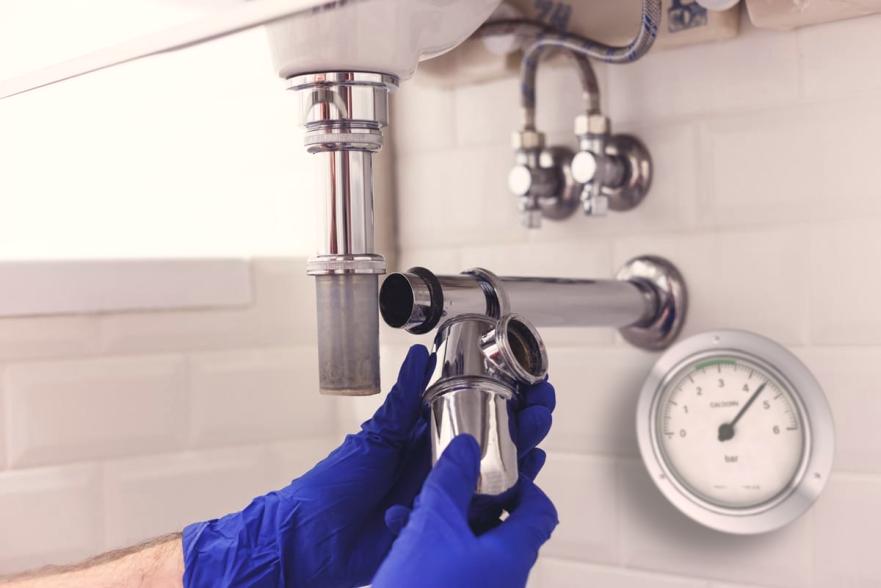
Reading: 4.5 bar
